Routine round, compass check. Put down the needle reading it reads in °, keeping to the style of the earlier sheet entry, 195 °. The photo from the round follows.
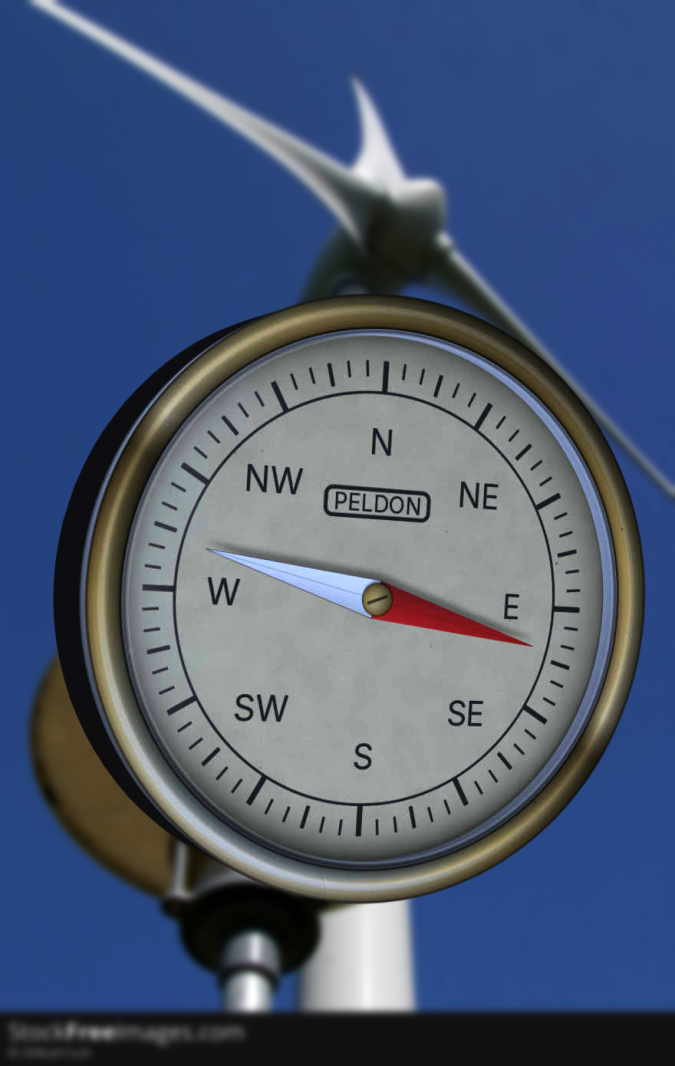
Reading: 102.5 °
